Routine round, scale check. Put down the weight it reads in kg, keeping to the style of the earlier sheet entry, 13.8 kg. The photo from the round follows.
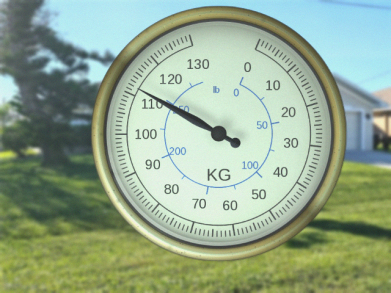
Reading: 112 kg
